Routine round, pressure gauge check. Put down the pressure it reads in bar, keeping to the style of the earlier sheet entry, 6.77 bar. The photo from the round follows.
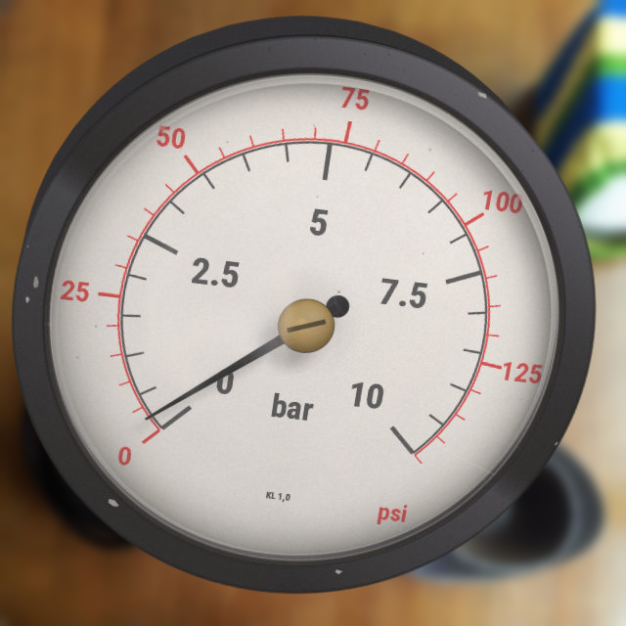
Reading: 0.25 bar
